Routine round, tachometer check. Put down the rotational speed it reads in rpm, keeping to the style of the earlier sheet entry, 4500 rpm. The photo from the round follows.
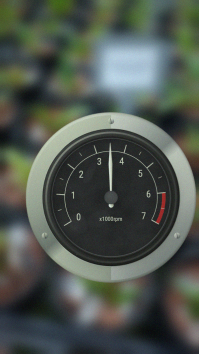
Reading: 3500 rpm
